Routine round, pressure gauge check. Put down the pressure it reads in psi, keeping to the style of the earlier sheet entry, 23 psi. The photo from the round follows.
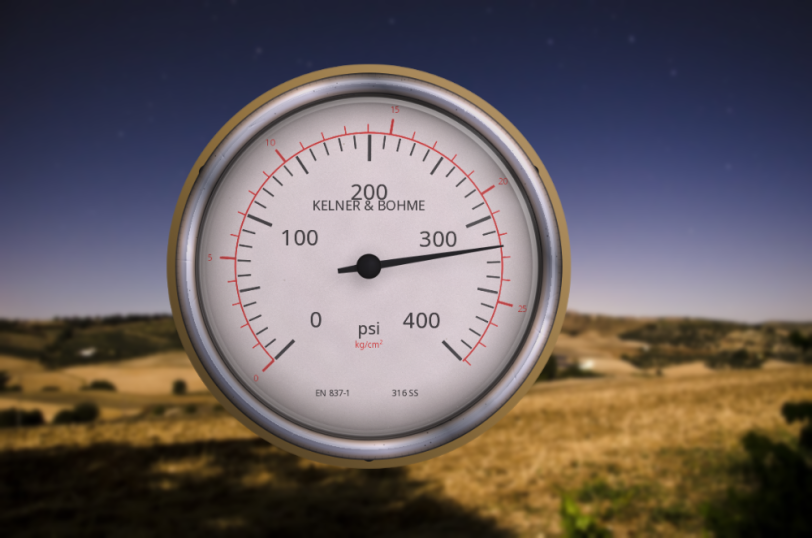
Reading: 320 psi
